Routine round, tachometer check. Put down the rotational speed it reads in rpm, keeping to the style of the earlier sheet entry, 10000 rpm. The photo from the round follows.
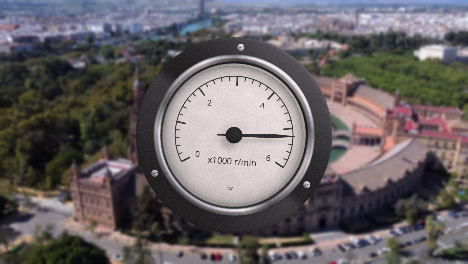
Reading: 5200 rpm
